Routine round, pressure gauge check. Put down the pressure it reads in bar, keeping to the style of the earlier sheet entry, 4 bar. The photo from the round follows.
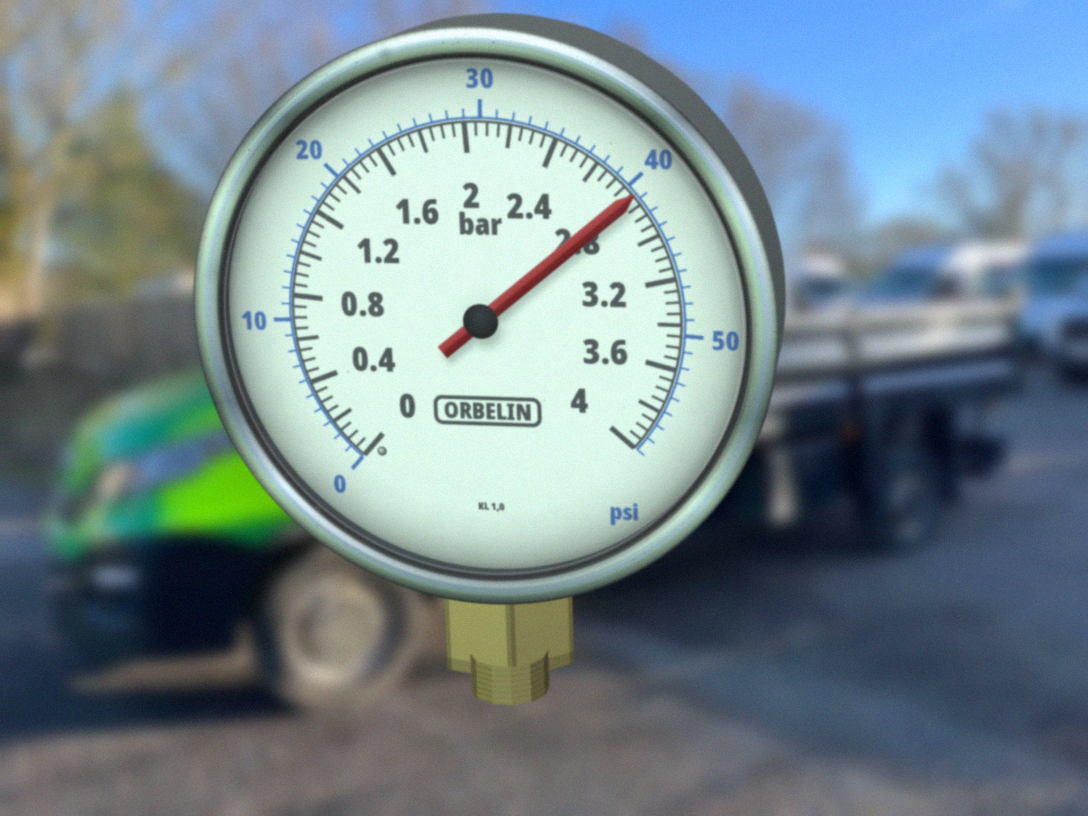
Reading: 2.8 bar
